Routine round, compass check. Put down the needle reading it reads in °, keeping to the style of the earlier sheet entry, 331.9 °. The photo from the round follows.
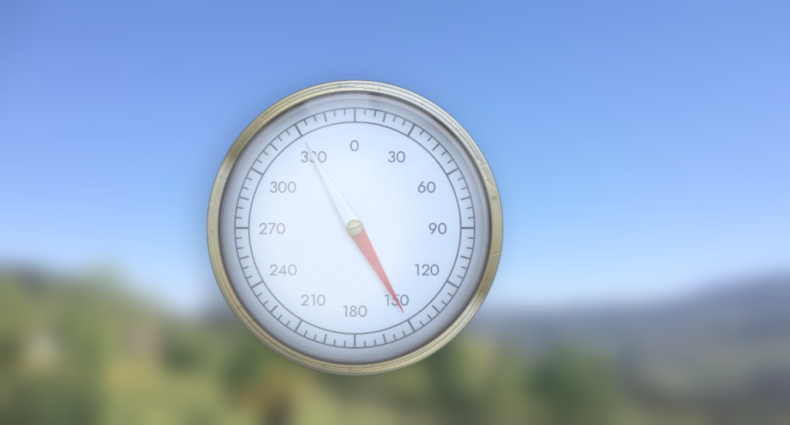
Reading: 150 °
